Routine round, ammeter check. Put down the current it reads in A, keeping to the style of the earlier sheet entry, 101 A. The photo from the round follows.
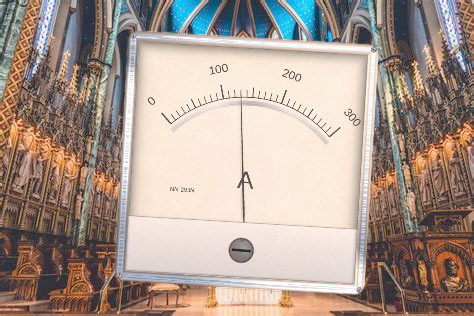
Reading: 130 A
